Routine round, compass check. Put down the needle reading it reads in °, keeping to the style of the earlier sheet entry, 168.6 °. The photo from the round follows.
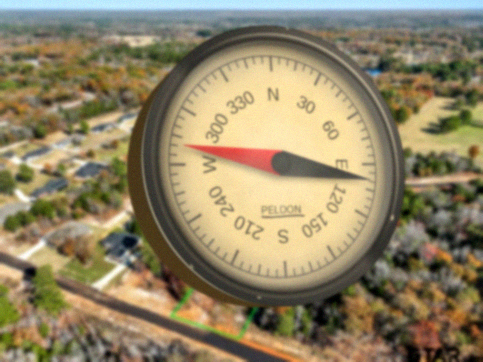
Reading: 280 °
